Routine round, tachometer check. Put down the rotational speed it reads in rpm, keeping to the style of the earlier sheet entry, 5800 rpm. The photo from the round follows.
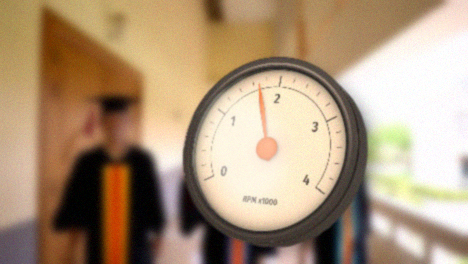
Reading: 1700 rpm
